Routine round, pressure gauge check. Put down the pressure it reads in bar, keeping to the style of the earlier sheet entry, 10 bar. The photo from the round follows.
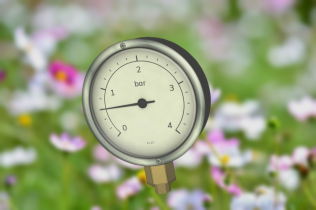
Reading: 0.6 bar
